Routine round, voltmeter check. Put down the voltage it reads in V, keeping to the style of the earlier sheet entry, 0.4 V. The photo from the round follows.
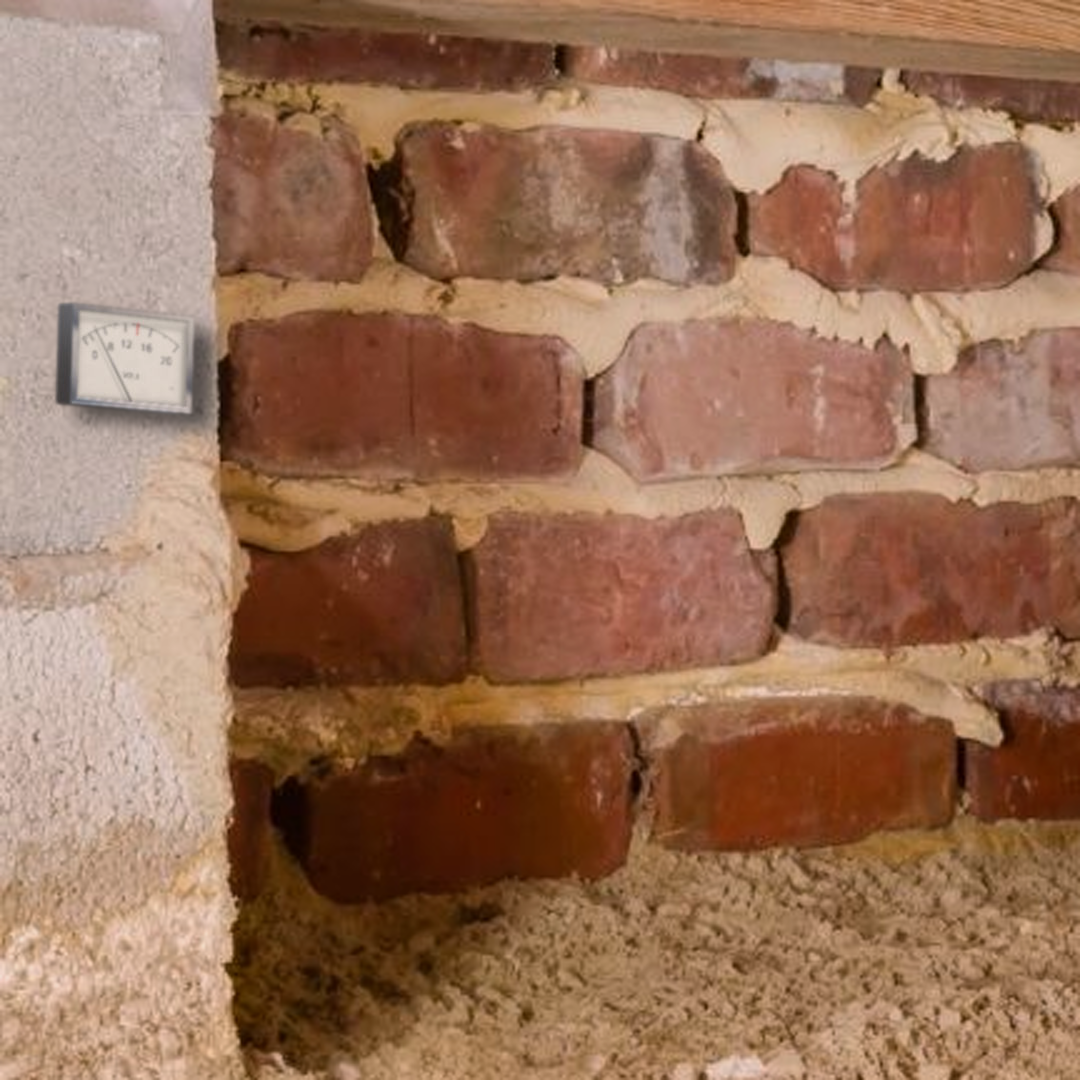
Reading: 6 V
